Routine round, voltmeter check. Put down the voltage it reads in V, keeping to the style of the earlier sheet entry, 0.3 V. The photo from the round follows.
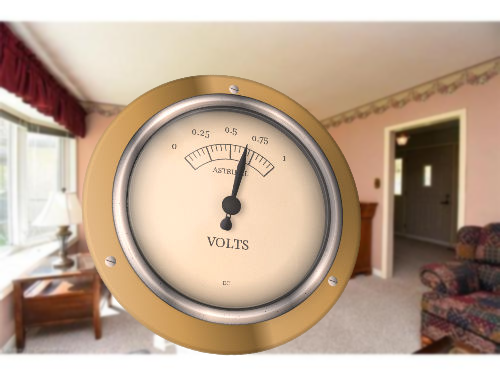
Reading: 0.65 V
